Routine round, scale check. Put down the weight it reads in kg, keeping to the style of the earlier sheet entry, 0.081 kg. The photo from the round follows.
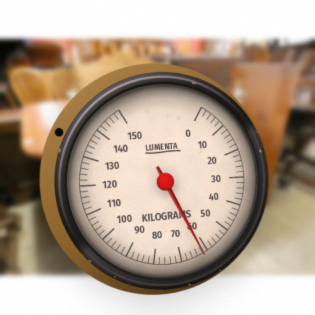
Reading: 62 kg
